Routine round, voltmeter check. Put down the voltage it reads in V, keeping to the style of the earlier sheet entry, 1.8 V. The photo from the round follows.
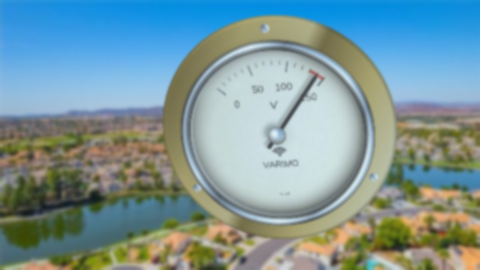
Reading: 140 V
